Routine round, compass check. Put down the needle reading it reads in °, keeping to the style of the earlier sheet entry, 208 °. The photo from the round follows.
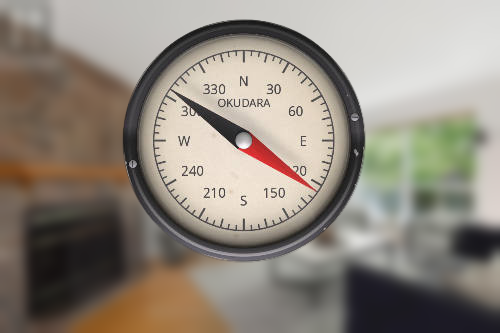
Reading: 125 °
